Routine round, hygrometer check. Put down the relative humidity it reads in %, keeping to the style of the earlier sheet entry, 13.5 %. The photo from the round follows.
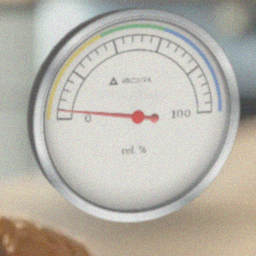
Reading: 4 %
